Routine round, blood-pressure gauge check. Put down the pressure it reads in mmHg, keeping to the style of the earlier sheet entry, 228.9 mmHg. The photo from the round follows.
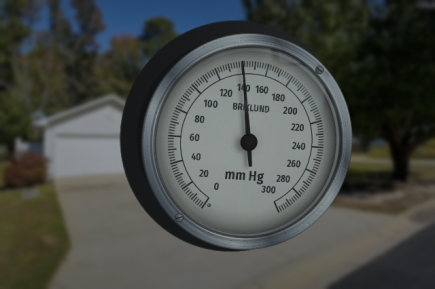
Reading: 140 mmHg
